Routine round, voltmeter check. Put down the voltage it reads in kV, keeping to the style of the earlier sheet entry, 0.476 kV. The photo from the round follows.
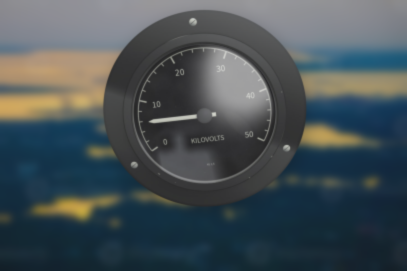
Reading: 6 kV
